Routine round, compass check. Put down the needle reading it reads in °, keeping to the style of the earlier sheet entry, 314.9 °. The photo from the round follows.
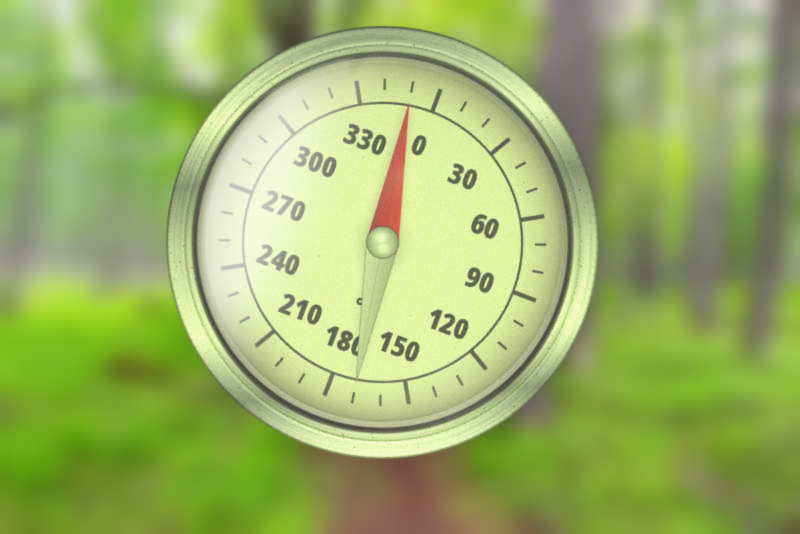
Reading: 350 °
